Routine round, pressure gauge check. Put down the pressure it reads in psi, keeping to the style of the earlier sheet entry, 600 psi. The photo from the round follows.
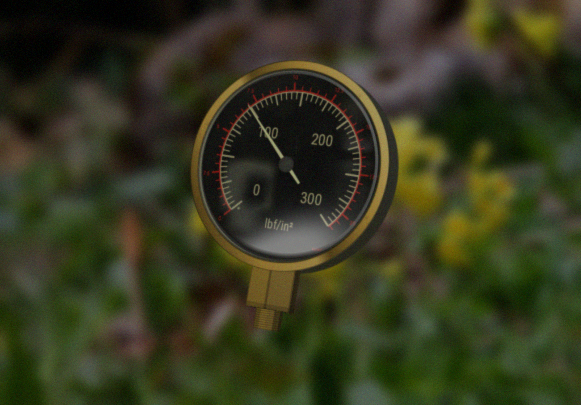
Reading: 100 psi
